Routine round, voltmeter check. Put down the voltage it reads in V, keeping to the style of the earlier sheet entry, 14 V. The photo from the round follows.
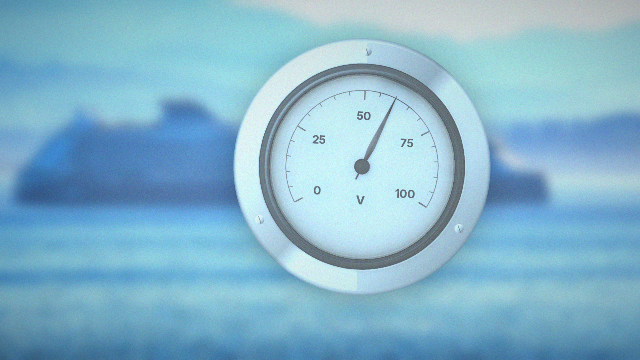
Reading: 60 V
